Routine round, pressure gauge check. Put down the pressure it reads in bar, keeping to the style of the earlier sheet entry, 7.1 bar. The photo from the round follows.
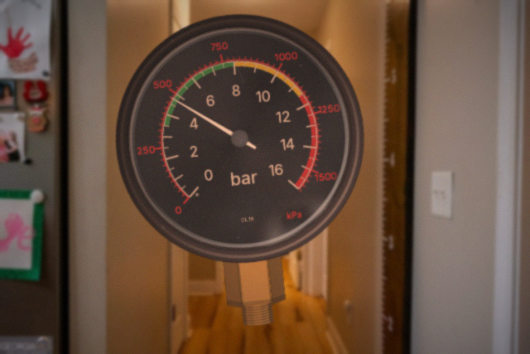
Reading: 4.75 bar
